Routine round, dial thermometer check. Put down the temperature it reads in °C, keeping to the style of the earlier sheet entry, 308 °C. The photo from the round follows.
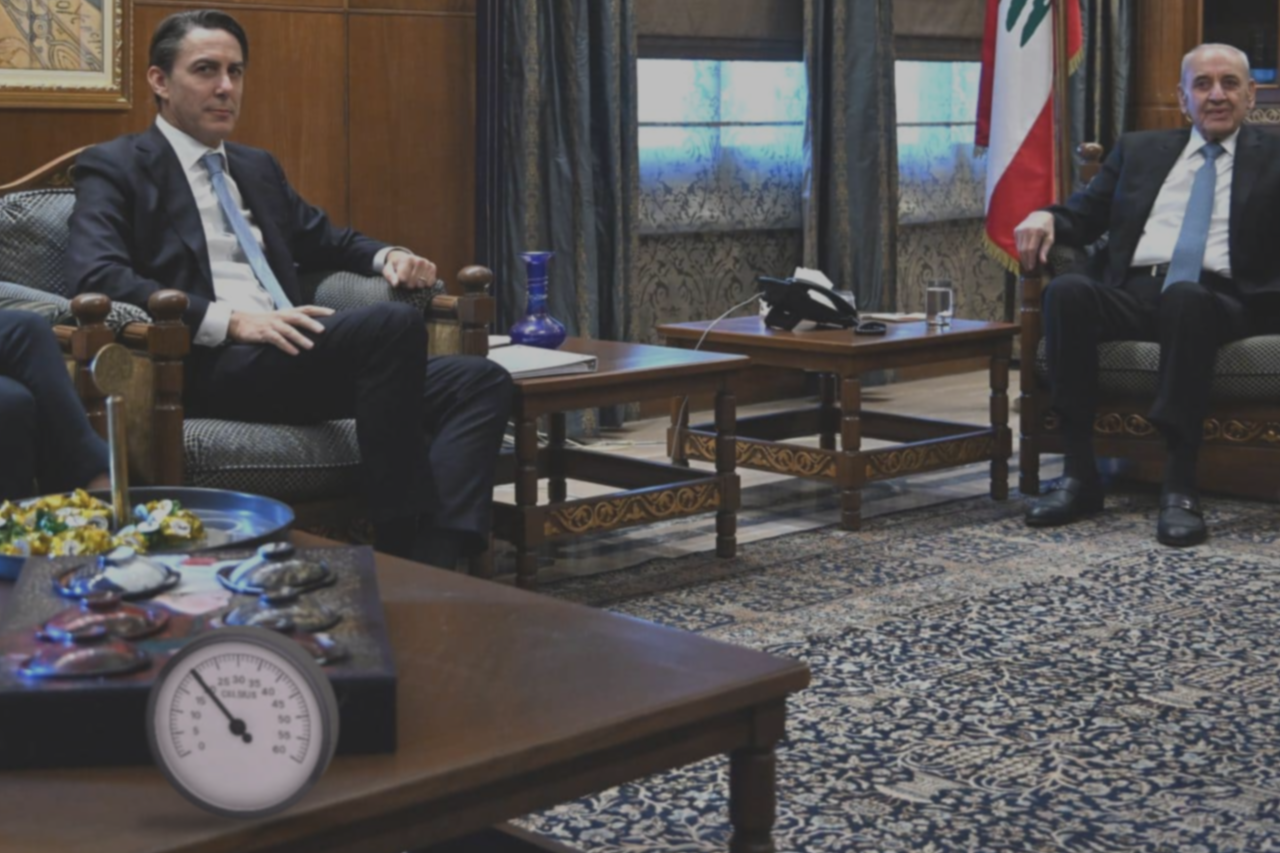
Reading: 20 °C
